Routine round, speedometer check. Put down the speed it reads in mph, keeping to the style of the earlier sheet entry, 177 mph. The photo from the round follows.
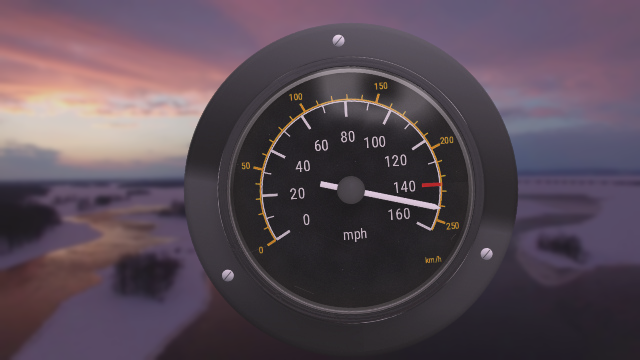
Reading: 150 mph
